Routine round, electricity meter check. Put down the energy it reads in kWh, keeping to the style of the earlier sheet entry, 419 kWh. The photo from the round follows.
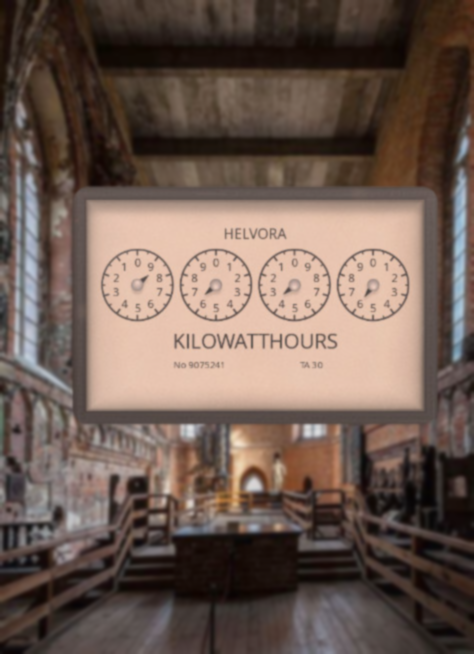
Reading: 8636 kWh
